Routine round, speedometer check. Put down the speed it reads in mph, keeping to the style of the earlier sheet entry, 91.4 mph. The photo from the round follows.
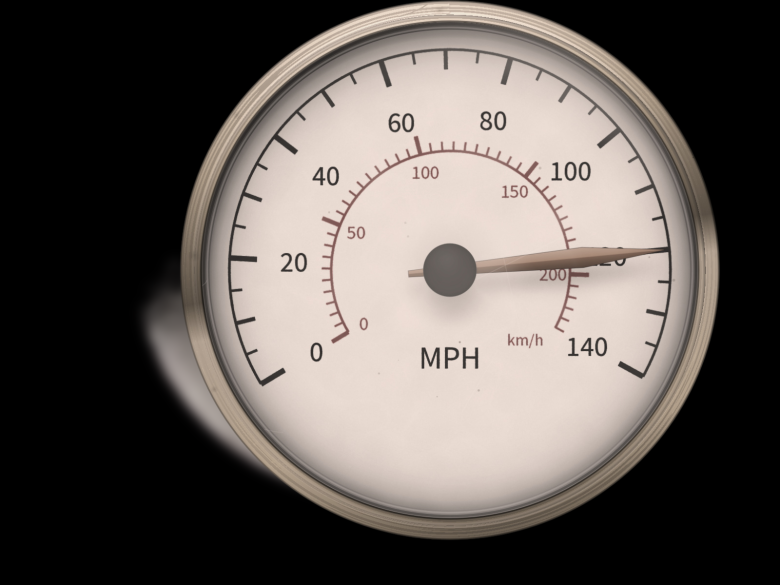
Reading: 120 mph
